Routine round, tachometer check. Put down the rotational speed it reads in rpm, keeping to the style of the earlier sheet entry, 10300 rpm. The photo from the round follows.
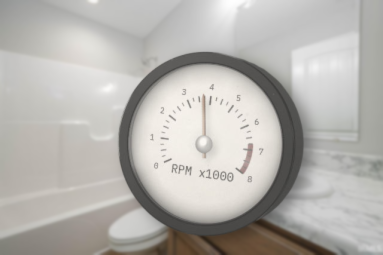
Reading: 3750 rpm
